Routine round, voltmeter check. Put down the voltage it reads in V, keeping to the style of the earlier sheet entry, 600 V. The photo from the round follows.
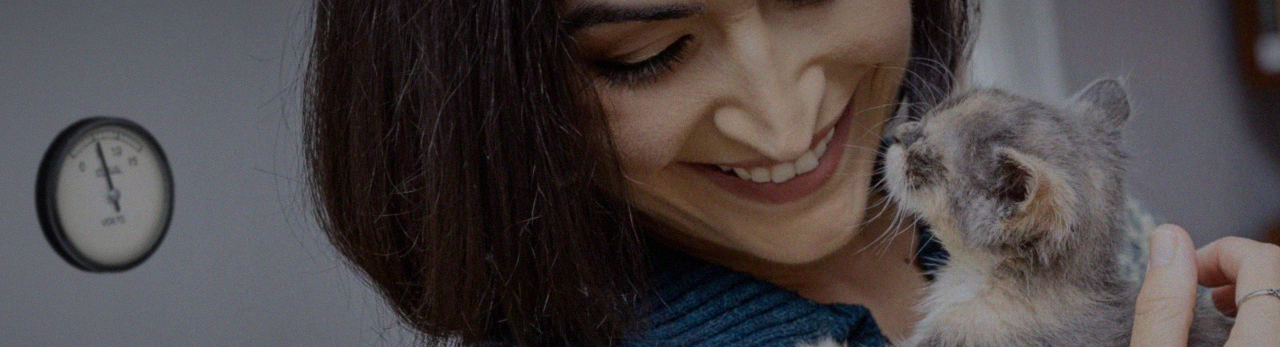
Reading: 5 V
